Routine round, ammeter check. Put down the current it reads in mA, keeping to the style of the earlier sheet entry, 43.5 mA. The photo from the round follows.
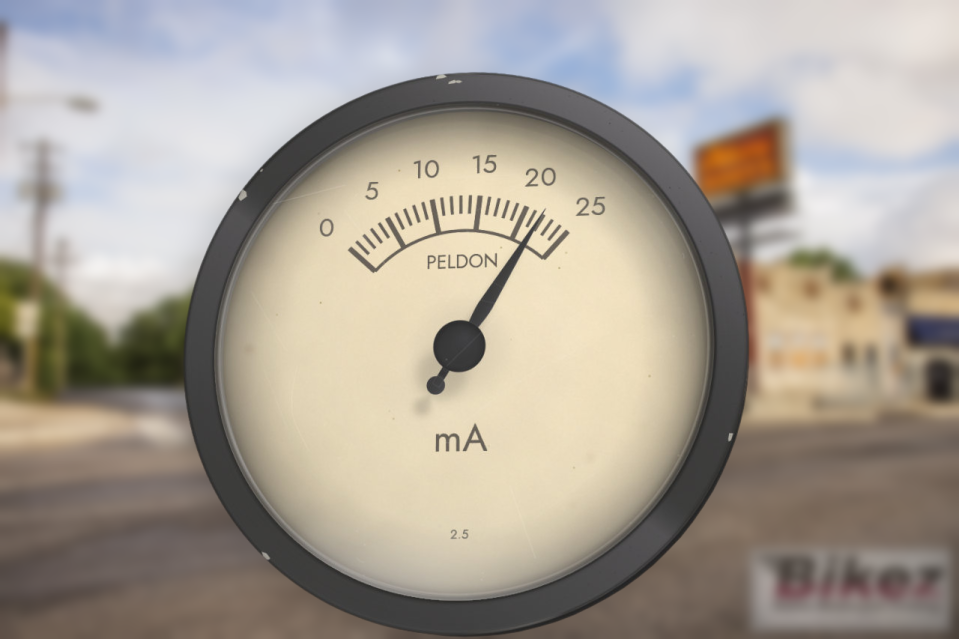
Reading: 22 mA
